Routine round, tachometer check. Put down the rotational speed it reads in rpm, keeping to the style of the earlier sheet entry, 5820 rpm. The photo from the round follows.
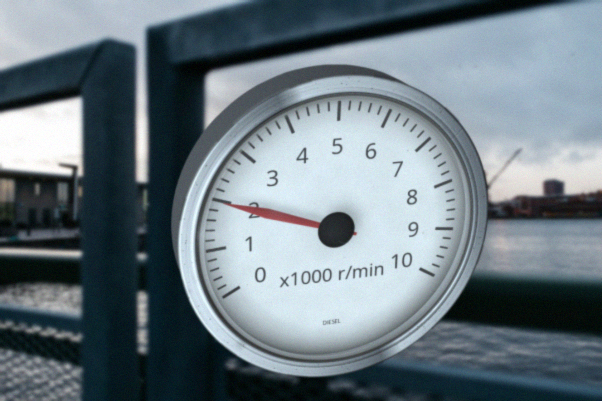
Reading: 2000 rpm
